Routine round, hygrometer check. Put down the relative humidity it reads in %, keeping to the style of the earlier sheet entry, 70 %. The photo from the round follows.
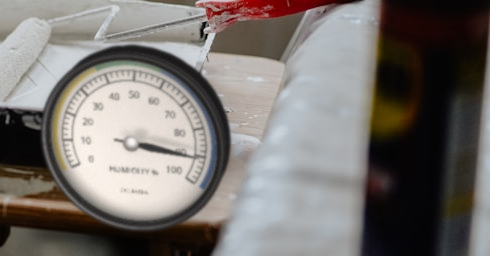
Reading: 90 %
